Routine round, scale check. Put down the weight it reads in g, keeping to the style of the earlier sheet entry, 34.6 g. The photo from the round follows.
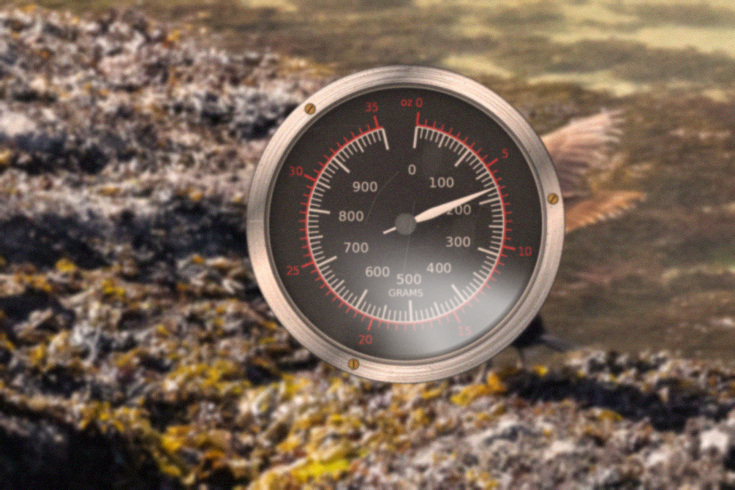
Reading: 180 g
